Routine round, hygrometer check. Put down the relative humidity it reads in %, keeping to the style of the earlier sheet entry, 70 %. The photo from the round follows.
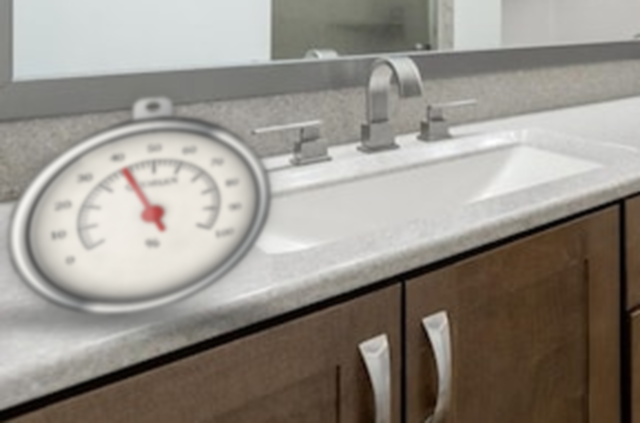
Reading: 40 %
